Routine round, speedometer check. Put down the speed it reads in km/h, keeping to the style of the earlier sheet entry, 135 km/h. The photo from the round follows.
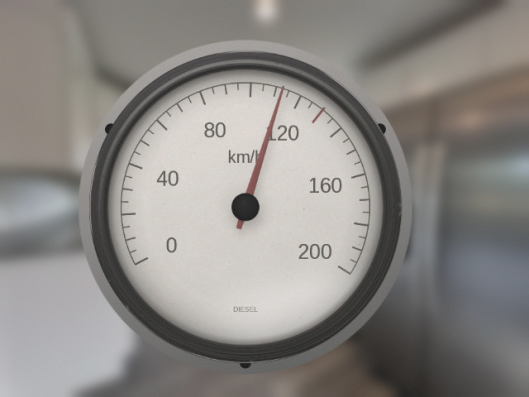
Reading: 112.5 km/h
